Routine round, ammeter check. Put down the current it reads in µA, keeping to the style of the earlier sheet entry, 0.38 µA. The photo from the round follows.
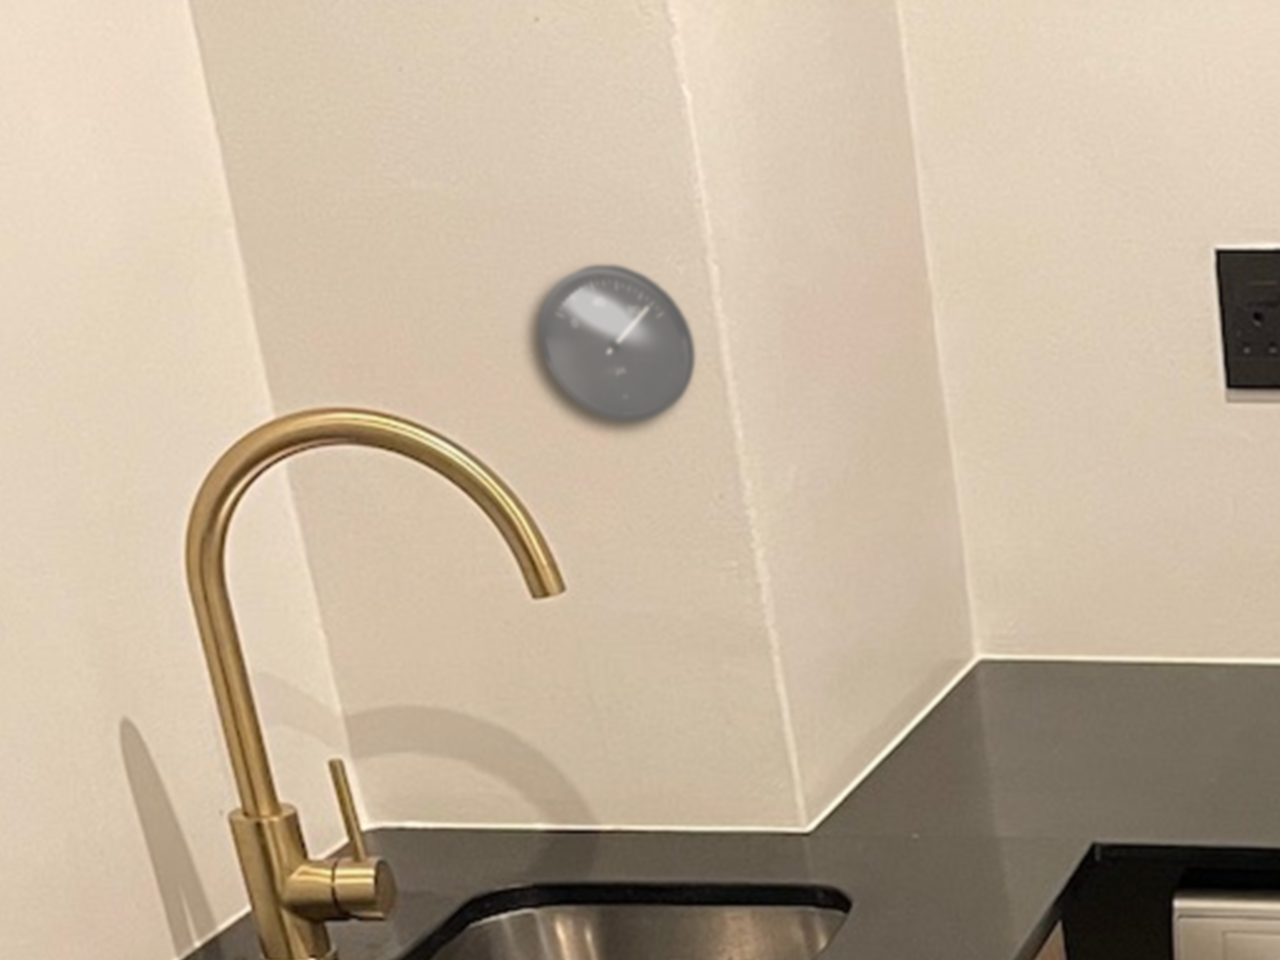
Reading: 90 µA
